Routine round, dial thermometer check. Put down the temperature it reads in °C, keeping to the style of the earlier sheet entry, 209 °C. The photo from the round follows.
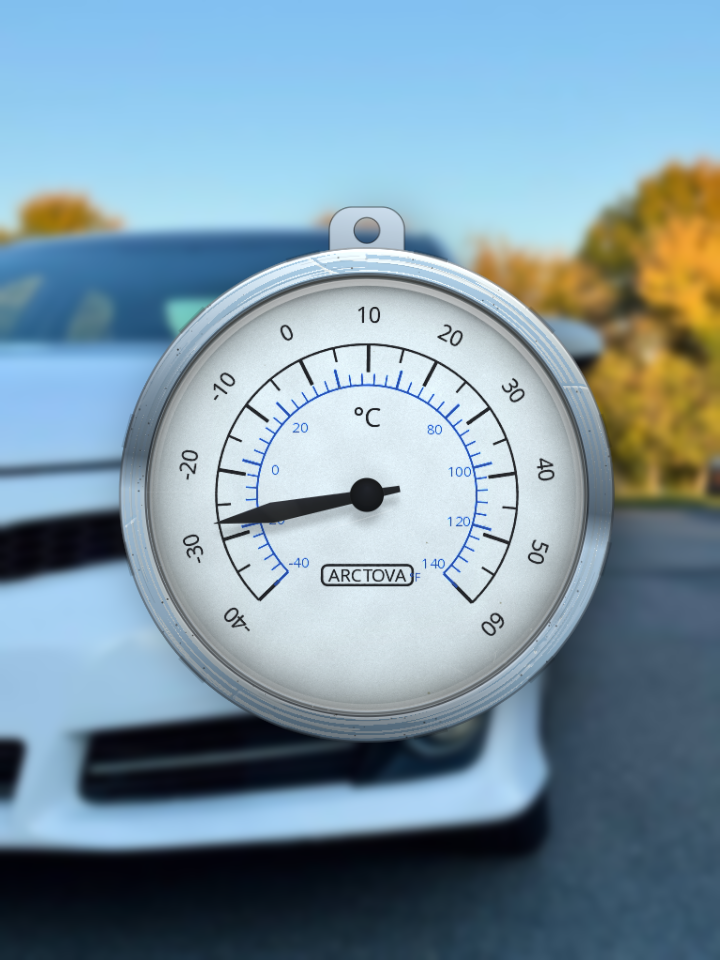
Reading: -27.5 °C
